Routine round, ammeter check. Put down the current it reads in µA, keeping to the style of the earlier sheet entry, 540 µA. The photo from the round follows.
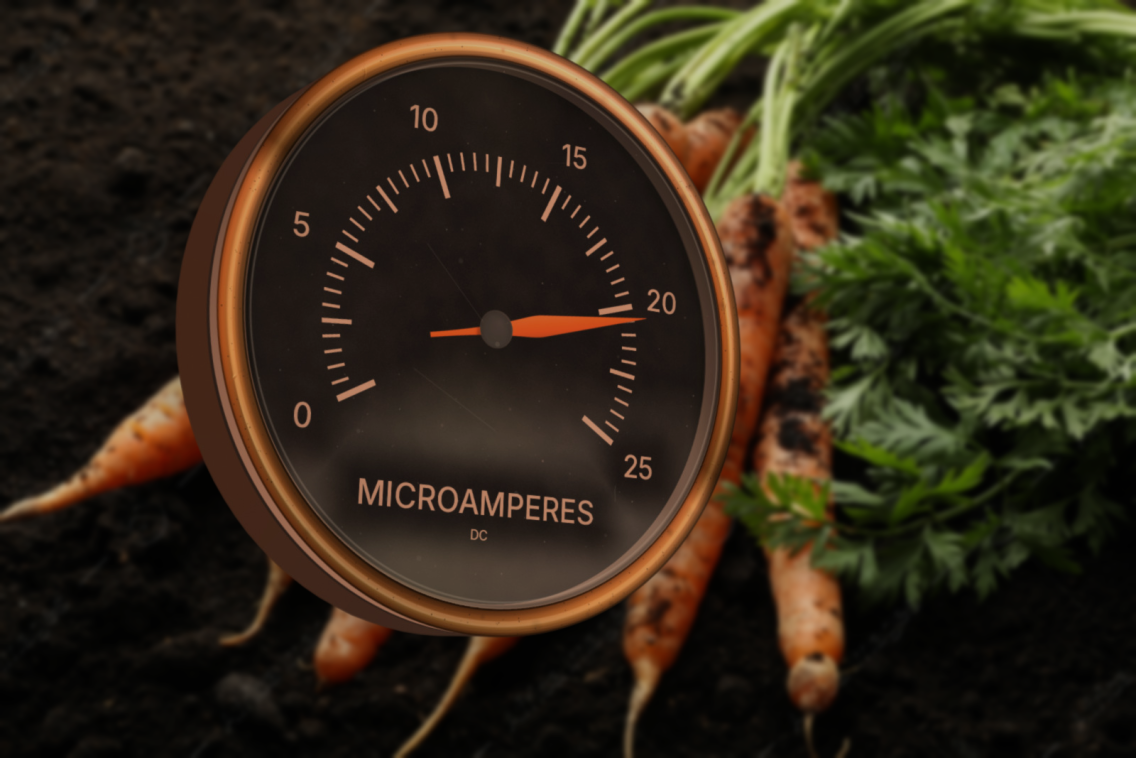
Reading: 20.5 µA
